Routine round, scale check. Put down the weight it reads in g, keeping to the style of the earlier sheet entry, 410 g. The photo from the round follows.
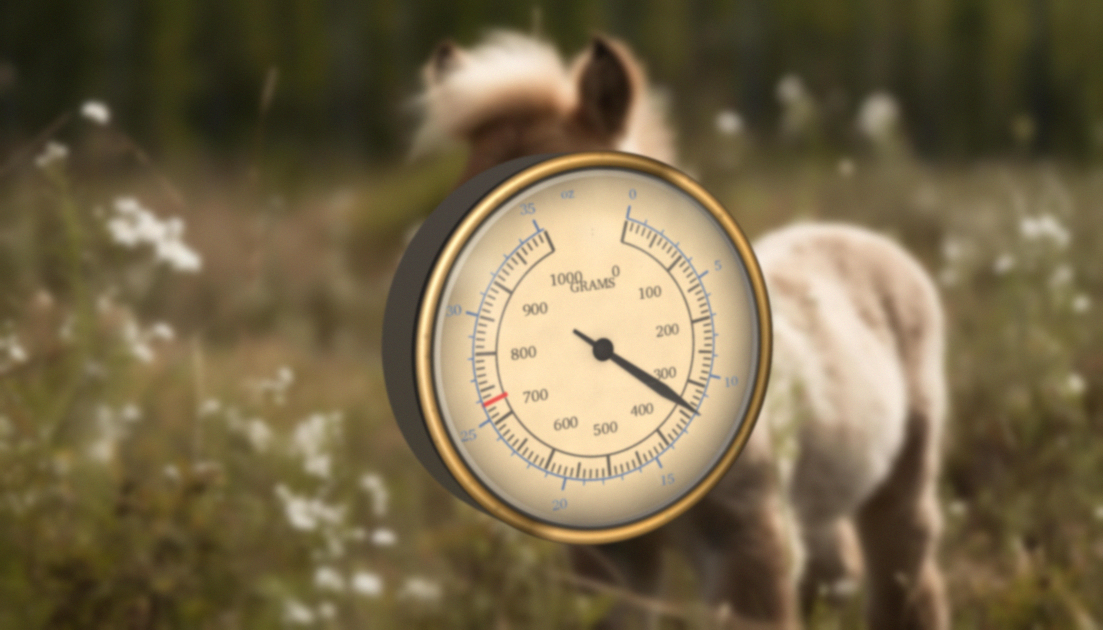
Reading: 340 g
